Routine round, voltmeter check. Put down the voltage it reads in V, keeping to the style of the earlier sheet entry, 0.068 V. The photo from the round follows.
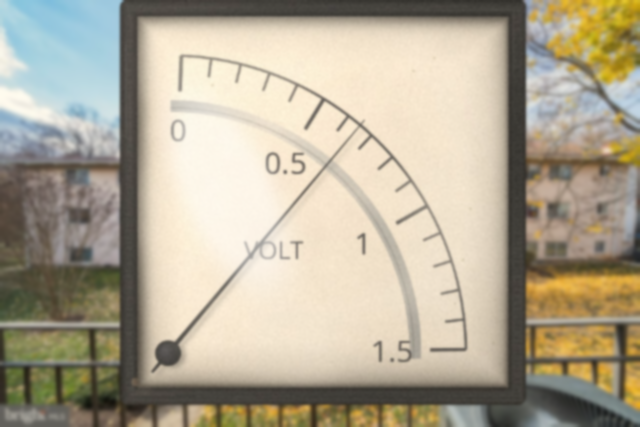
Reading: 0.65 V
